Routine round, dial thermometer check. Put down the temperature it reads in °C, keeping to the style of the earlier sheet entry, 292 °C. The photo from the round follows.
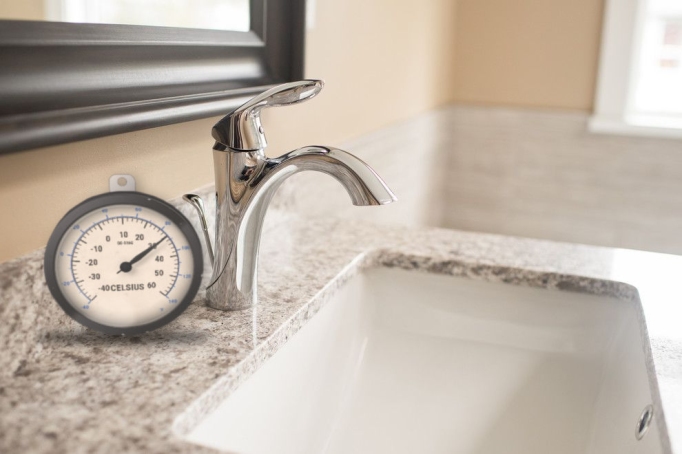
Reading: 30 °C
